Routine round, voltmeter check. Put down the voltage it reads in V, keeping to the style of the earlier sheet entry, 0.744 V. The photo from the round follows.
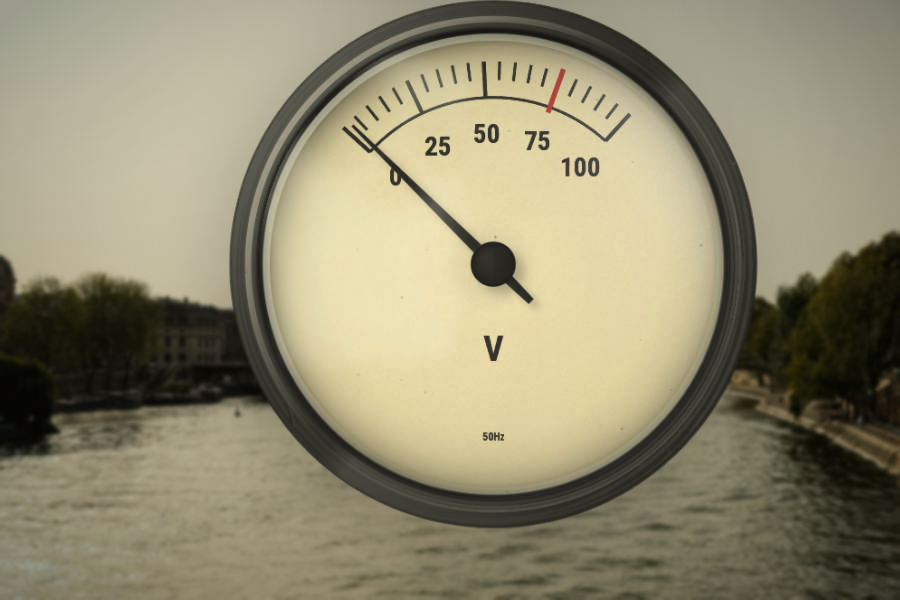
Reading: 2.5 V
